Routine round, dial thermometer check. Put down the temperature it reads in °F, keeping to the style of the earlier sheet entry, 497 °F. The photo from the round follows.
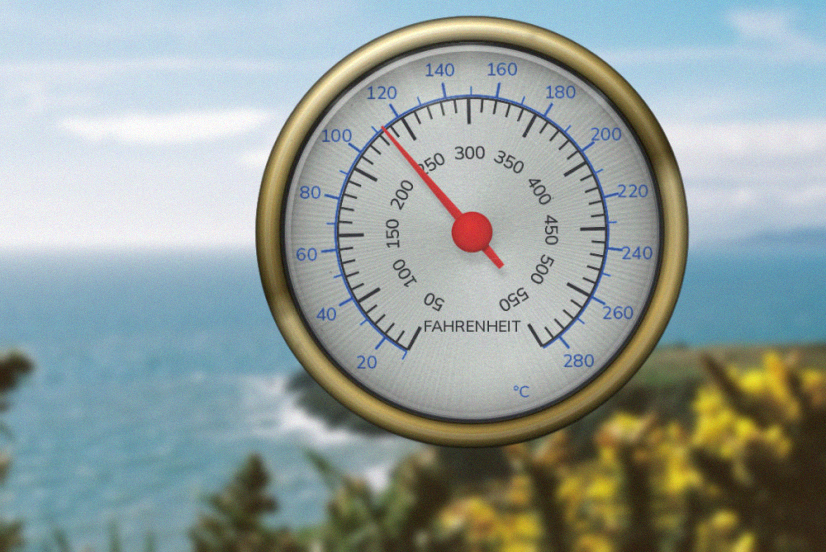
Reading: 235 °F
